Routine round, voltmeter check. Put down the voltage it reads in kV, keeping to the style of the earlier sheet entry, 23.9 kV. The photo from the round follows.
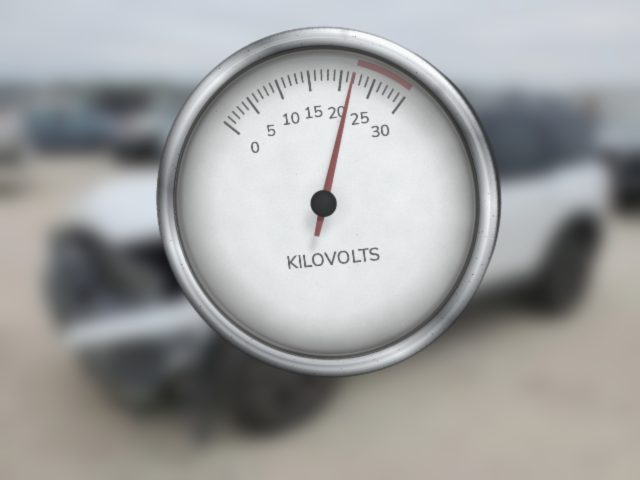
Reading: 22 kV
